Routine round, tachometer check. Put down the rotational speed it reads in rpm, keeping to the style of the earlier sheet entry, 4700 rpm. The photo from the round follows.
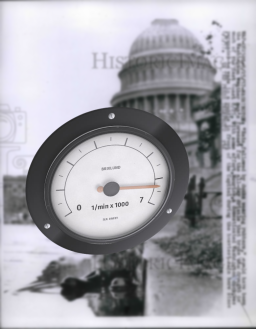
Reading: 6250 rpm
